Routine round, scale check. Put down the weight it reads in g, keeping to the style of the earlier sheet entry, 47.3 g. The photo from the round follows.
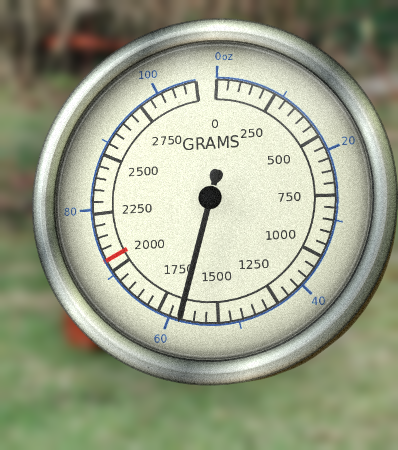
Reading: 1650 g
